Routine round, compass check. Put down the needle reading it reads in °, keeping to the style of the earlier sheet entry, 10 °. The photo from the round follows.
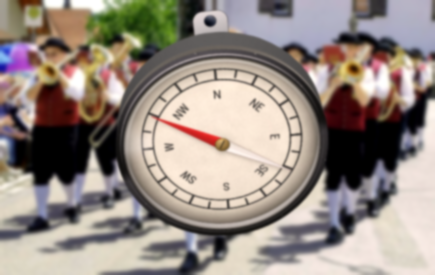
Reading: 300 °
